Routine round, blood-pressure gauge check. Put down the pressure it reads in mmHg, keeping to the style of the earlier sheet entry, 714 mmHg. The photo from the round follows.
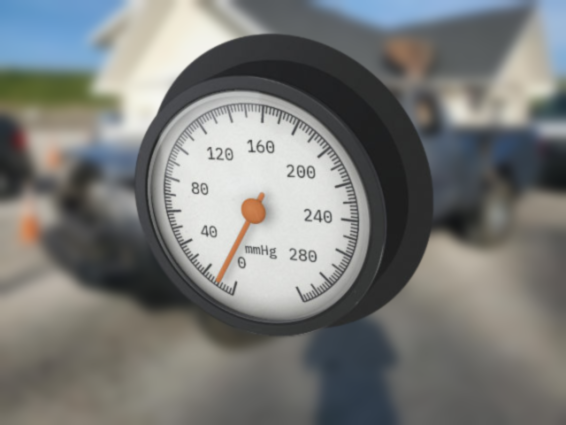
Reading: 10 mmHg
